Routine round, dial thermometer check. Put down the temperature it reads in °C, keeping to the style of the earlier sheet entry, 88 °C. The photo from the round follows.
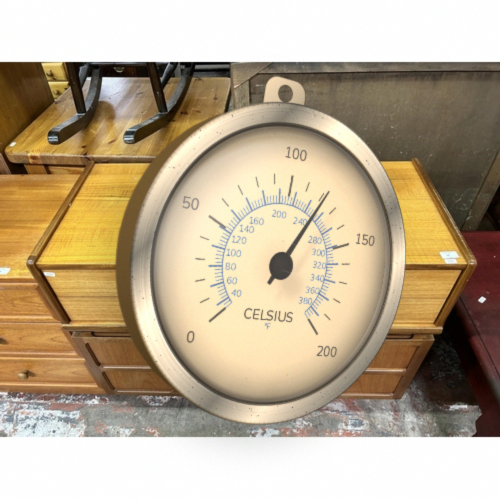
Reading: 120 °C
